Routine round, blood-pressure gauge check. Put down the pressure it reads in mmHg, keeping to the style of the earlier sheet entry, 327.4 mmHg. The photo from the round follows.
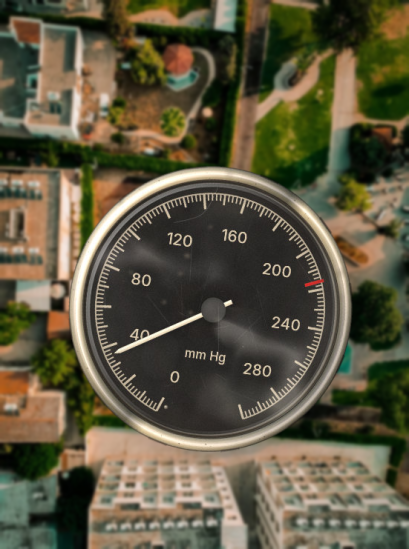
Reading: 36 mmHg
